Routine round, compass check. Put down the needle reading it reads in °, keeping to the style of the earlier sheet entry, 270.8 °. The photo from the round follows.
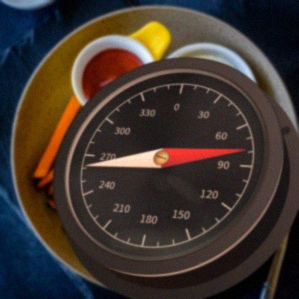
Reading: 80 °
